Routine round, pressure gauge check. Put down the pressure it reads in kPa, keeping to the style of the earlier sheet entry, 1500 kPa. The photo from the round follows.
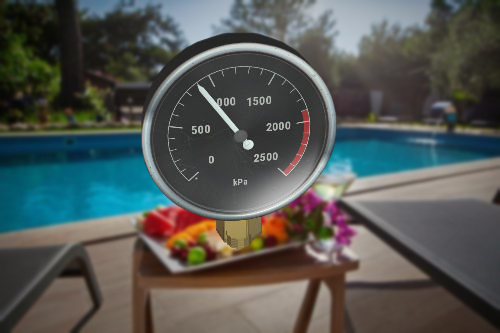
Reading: 900 kPa
